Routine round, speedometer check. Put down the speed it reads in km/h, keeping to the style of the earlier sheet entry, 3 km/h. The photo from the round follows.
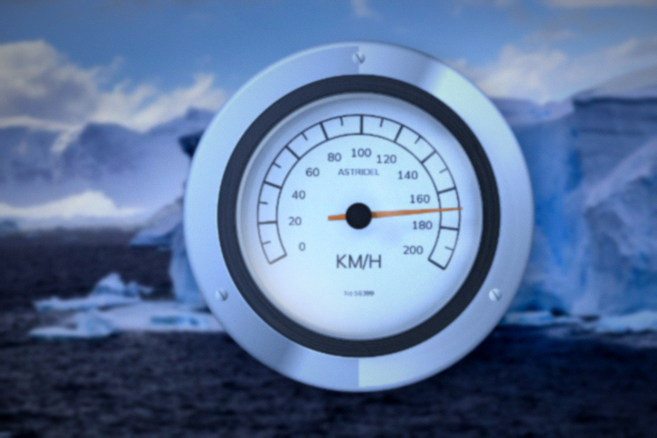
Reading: 170 km/h
